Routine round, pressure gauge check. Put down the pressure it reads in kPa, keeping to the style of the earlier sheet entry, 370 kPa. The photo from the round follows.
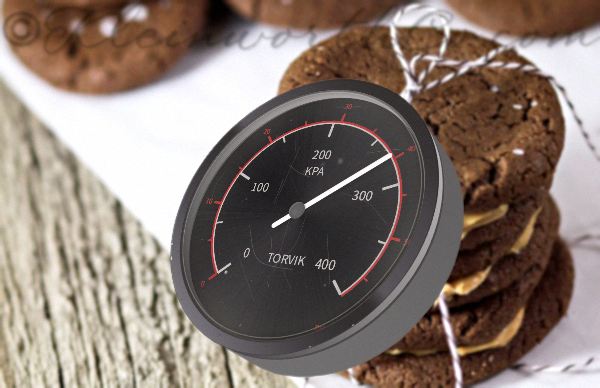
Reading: 275 kPa
